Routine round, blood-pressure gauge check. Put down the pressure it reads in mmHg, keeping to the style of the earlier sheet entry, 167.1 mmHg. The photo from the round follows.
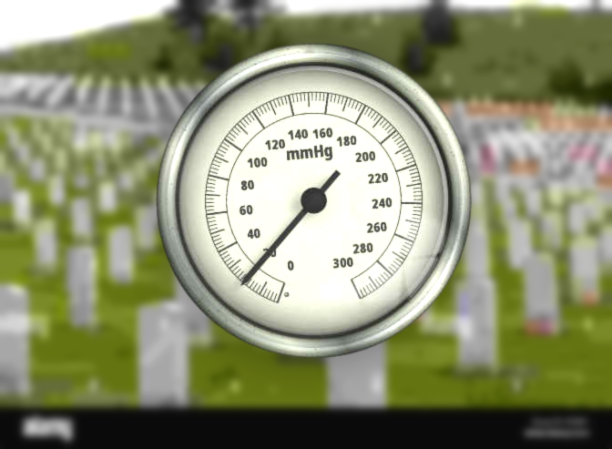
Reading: 20 mmHg
